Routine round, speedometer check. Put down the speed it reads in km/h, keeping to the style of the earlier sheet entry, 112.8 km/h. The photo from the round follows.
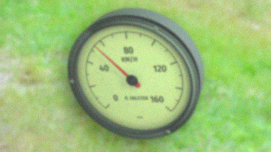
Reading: 55 km/h
